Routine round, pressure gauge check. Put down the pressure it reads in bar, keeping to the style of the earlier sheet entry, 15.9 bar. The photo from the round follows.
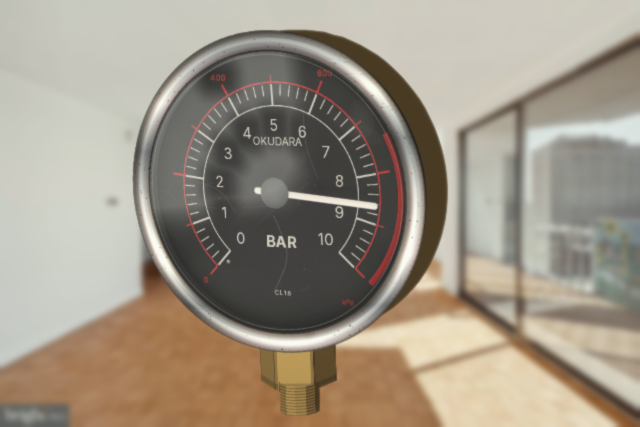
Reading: 8.6 bar
